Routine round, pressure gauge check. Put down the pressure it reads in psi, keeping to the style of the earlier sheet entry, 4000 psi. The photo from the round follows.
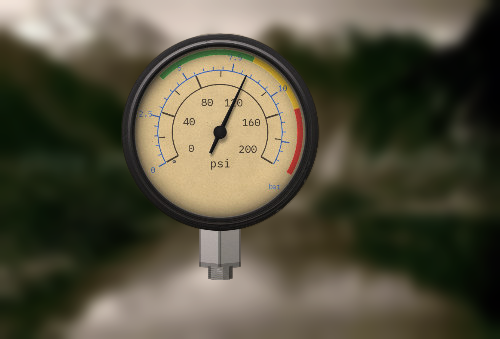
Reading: 120 psi
